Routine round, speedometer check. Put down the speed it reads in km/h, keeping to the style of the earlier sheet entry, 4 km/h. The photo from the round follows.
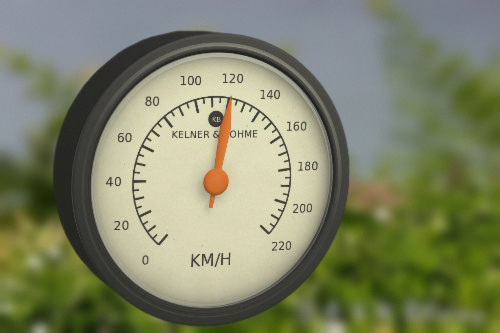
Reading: 120 km/h
